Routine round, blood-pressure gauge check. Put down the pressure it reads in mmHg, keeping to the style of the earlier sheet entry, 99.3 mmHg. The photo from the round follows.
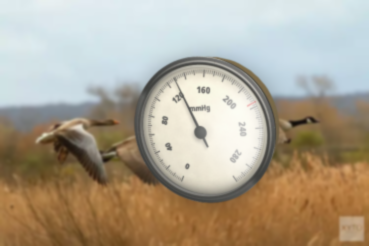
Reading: 130 mmHg
